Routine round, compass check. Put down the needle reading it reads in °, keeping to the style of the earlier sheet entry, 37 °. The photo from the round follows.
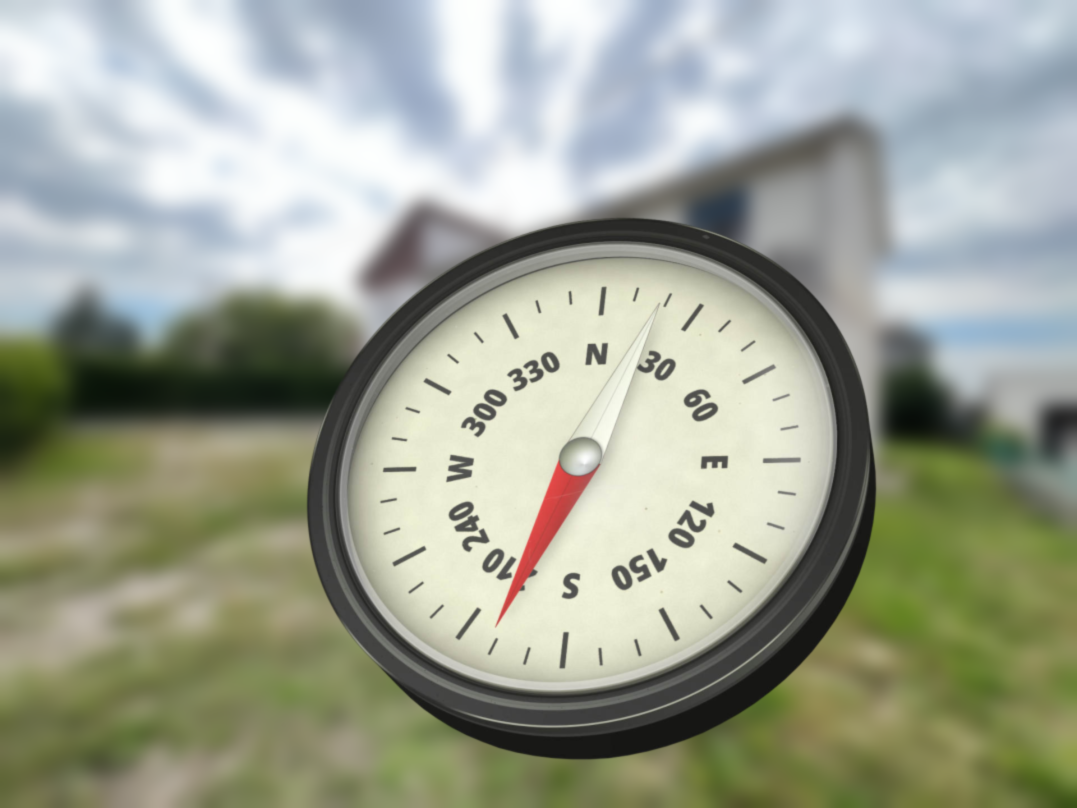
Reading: 200 °
